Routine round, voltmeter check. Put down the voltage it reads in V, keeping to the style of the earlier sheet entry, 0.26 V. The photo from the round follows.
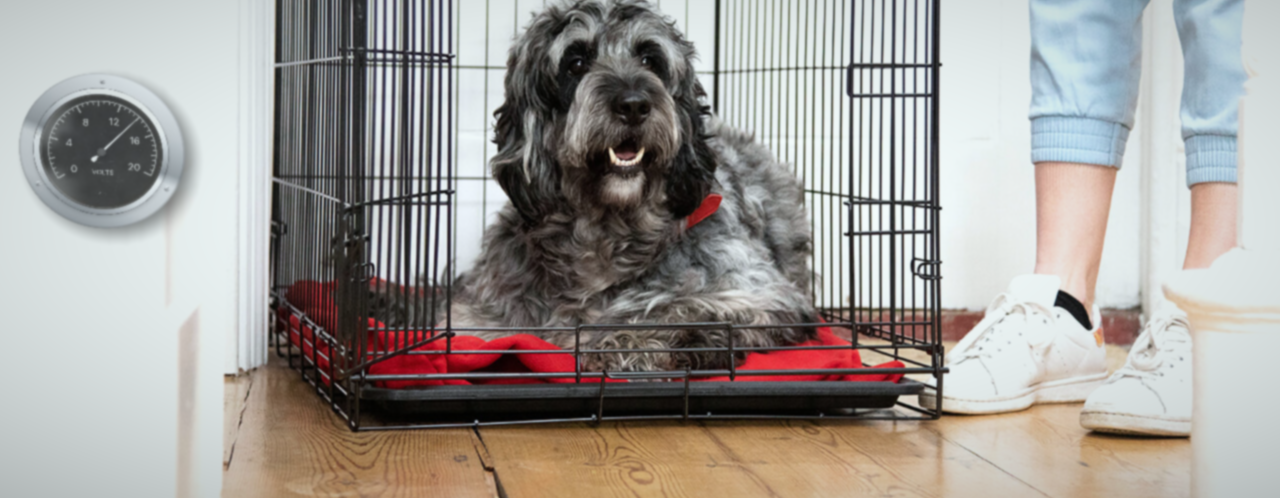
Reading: 14 V
